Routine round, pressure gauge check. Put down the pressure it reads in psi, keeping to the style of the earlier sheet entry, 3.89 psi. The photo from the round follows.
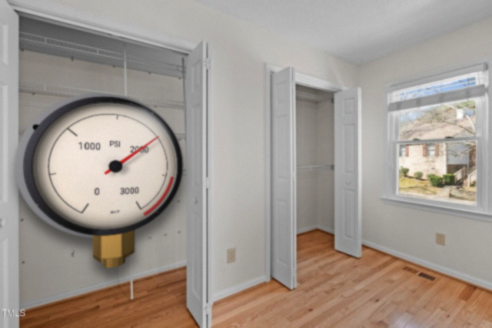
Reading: 2000 psi
